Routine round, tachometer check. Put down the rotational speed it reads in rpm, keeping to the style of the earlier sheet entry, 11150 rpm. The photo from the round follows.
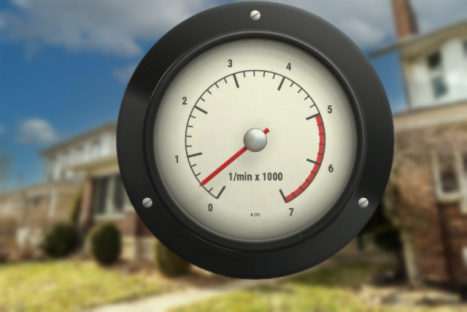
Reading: 400 rpm
